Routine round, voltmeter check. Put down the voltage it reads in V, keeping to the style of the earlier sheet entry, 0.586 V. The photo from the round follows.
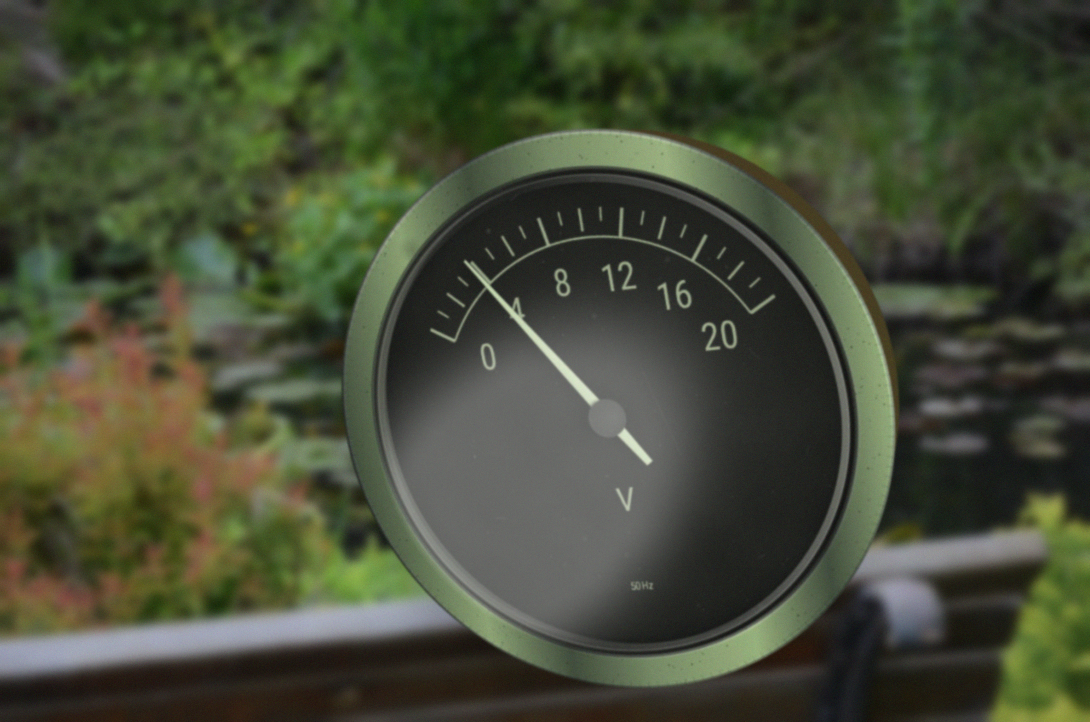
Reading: 4 V
